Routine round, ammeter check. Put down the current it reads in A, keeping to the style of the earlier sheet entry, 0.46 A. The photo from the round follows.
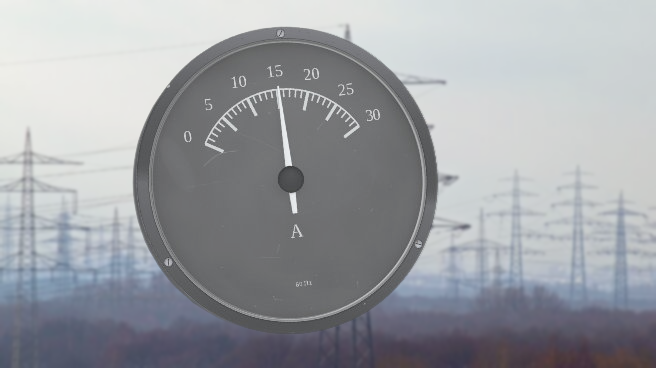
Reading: 15 A
